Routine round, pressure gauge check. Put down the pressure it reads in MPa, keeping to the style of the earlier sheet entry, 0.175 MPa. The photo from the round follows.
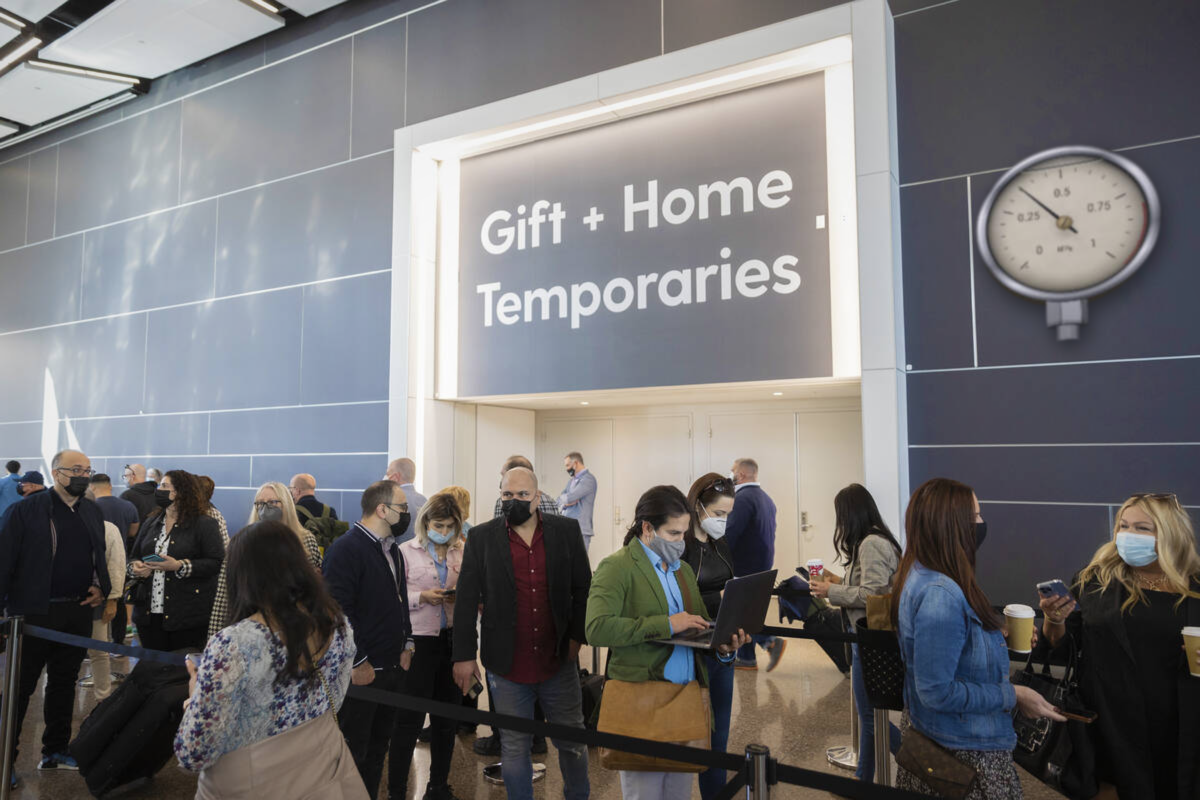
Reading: 0.35 MPa
